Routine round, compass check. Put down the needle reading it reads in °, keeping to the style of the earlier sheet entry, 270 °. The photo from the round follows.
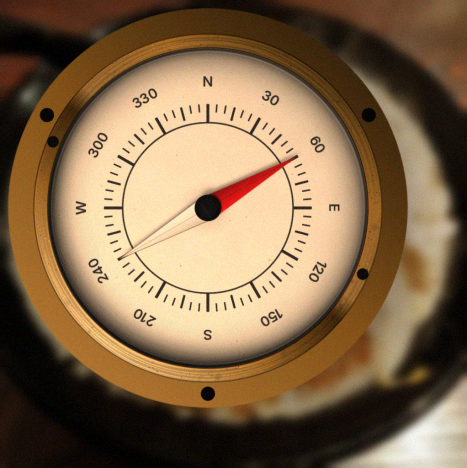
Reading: 60 °
